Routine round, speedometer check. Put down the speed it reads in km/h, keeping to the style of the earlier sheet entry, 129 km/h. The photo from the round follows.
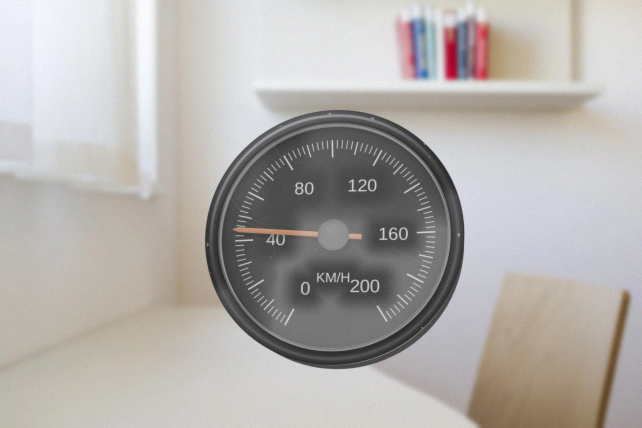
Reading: 44 km/h
